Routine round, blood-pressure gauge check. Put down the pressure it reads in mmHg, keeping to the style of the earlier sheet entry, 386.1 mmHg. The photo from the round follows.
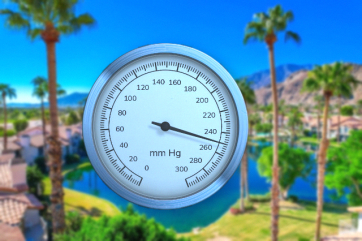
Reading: 250 mmHg
